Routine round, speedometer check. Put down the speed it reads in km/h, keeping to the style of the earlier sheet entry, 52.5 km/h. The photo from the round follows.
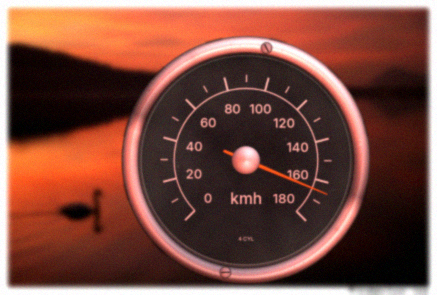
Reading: 165 km/h
